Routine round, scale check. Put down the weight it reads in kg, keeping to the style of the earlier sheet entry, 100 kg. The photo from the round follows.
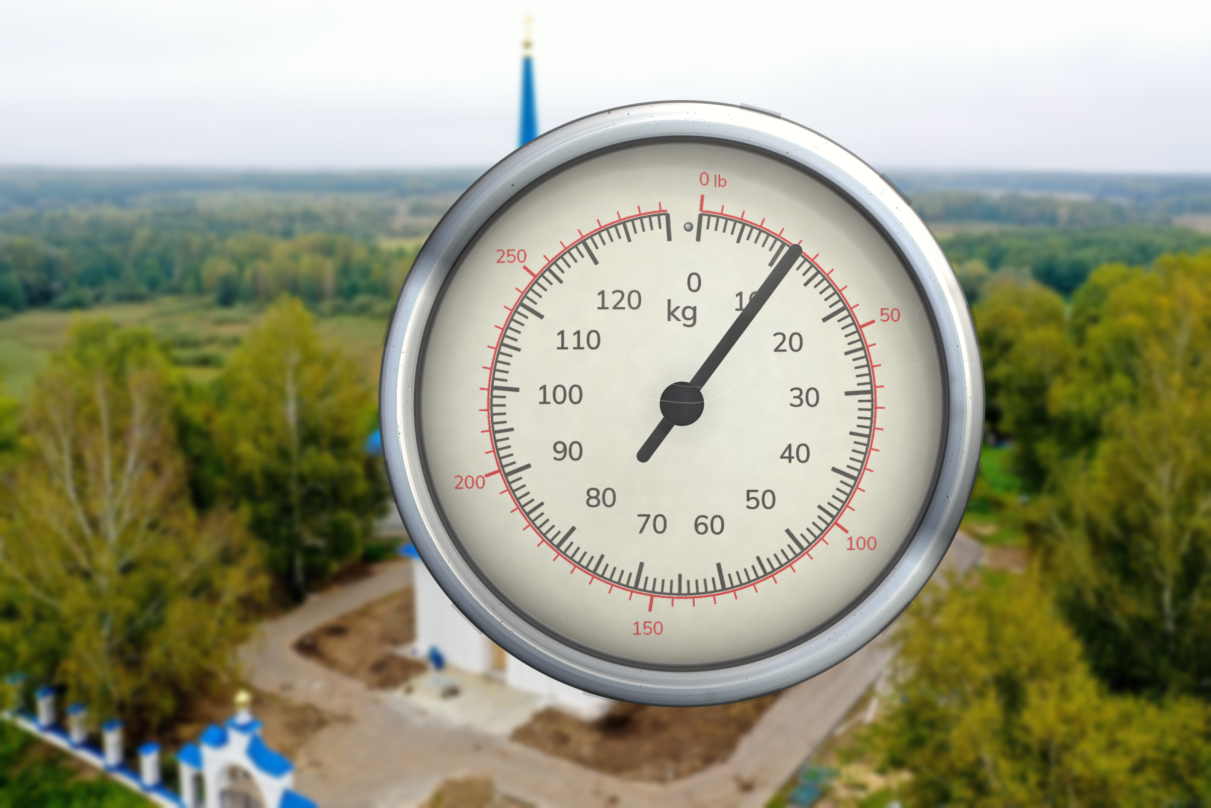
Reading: 11.5 kg
